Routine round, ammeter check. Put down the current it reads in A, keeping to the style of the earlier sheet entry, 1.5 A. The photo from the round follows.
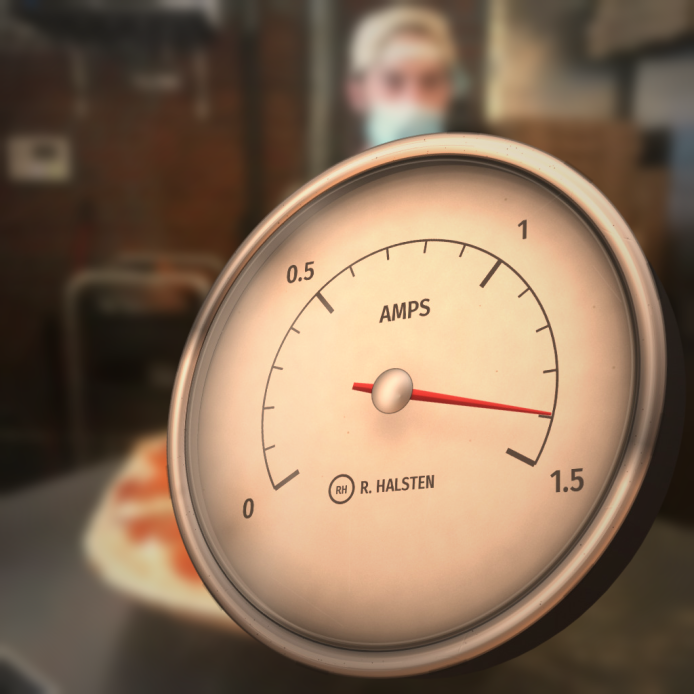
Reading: 1.4 A
